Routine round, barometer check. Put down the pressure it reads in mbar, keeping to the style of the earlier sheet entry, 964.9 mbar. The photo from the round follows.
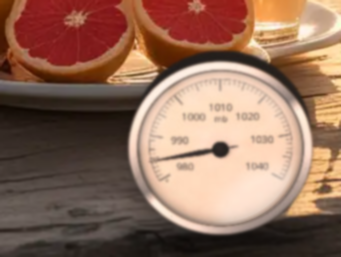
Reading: 985 mbar
